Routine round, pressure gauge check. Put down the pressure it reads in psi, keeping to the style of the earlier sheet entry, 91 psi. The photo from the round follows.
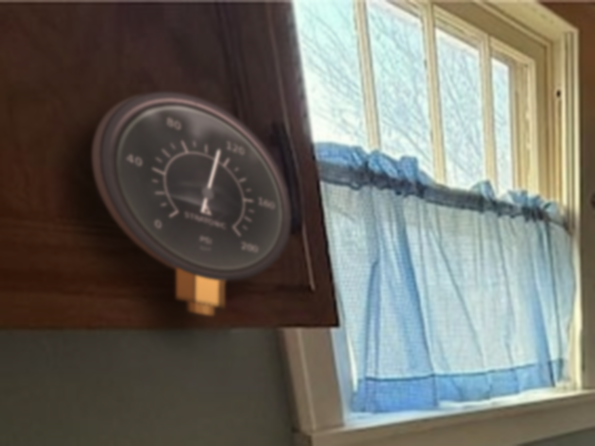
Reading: 110 psi
